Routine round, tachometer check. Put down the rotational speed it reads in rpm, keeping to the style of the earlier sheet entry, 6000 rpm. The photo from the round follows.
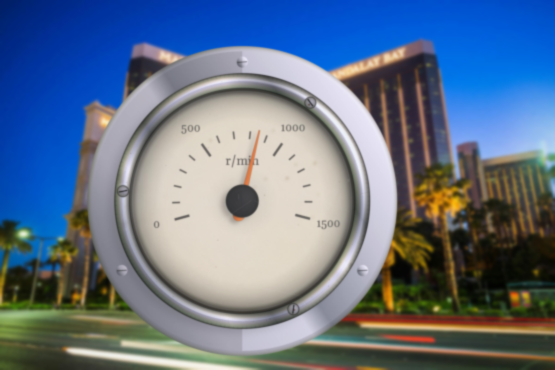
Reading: 850 rpm
